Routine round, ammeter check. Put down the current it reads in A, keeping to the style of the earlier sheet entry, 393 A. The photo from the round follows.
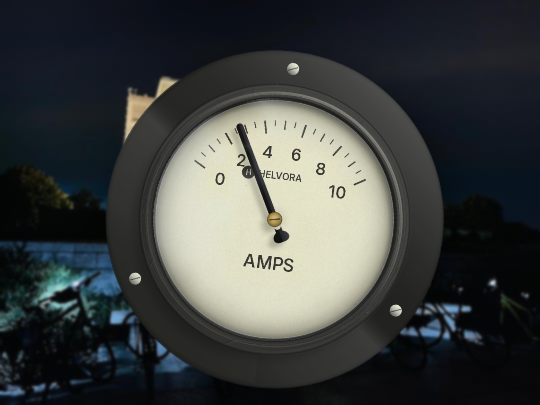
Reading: 2.75 A
